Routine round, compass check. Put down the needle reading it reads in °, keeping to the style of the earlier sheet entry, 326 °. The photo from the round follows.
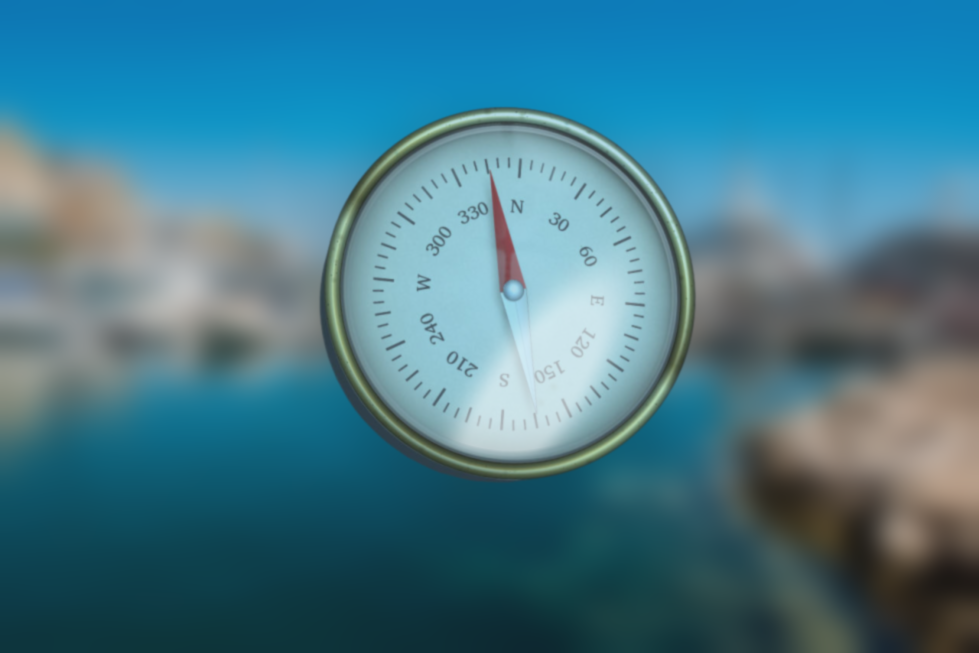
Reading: 345 °
